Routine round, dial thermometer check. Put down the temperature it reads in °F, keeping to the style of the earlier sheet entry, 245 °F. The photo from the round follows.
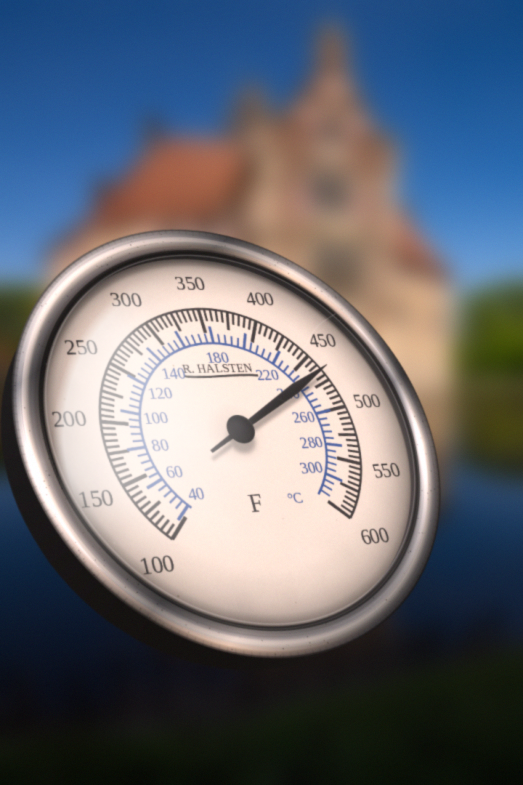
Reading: 465 °F
